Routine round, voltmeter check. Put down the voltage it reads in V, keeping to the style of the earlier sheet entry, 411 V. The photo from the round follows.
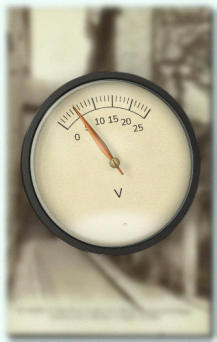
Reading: 5 V
